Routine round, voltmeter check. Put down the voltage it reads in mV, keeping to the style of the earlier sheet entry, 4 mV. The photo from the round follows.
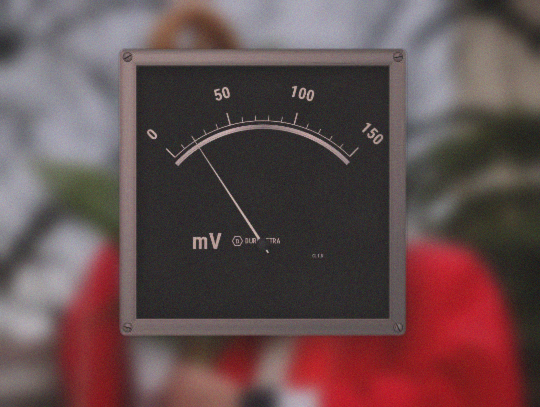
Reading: 20 mV
